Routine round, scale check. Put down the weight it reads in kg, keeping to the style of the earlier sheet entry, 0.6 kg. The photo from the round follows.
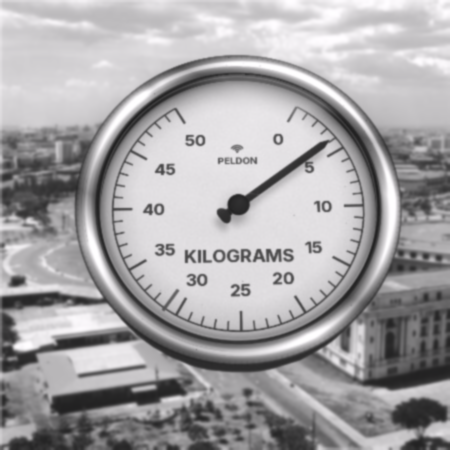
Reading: 4 kg
